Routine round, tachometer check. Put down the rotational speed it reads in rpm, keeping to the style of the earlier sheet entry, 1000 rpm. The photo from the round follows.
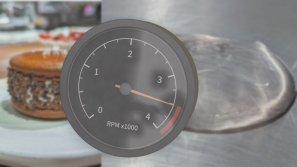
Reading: 3500 rpm
